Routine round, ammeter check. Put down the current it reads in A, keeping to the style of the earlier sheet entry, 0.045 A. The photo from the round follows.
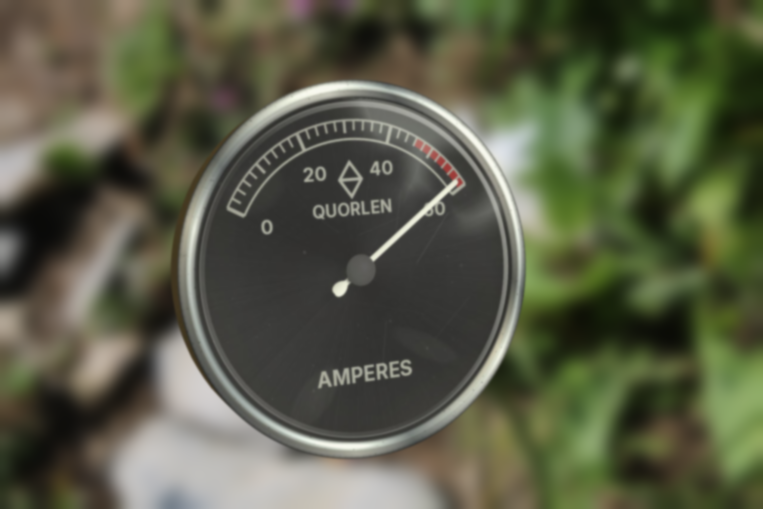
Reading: 58 A
